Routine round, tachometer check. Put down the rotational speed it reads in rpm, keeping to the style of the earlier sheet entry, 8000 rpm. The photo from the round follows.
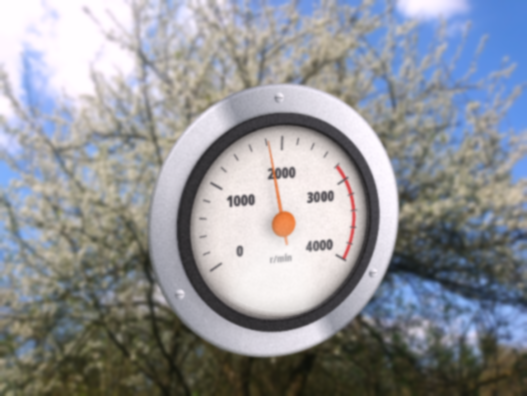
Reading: 1800 rpm
